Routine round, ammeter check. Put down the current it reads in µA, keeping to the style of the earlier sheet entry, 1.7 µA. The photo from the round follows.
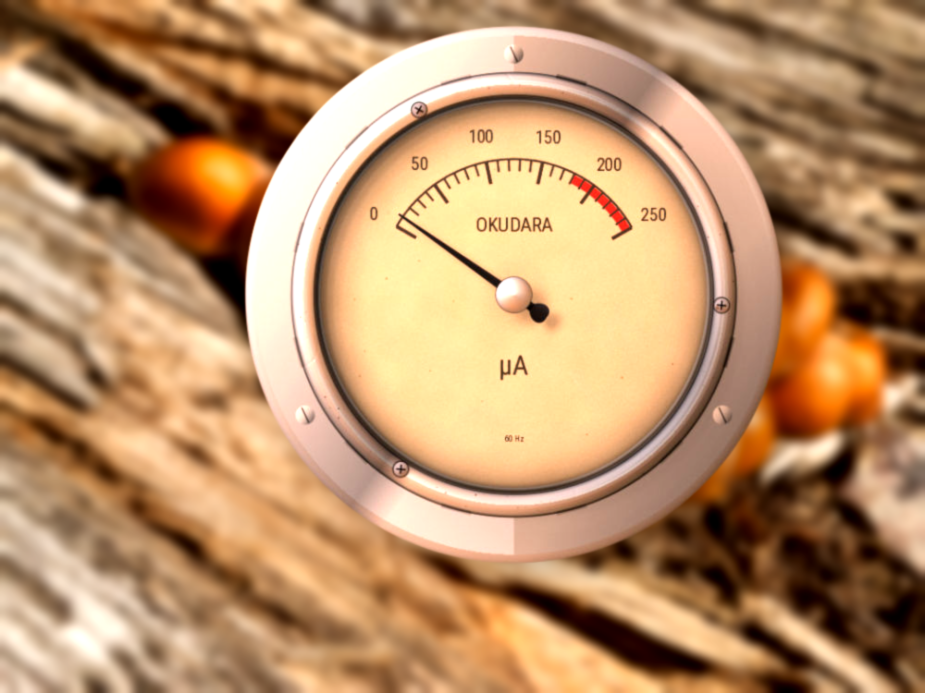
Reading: 10 µA
